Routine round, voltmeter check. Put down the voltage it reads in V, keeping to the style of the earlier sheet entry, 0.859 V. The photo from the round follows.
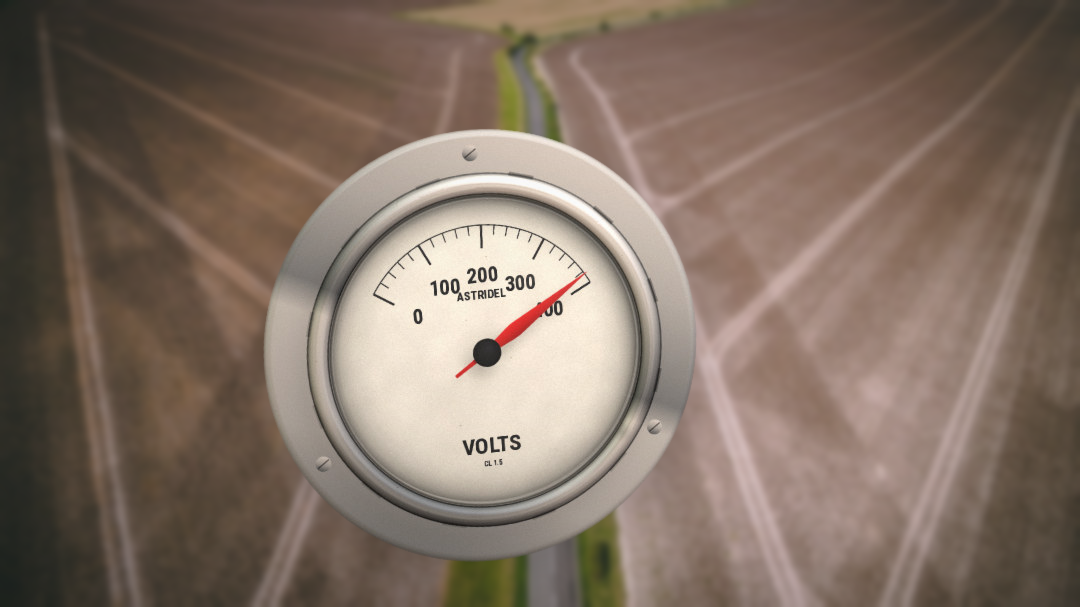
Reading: 380 V
